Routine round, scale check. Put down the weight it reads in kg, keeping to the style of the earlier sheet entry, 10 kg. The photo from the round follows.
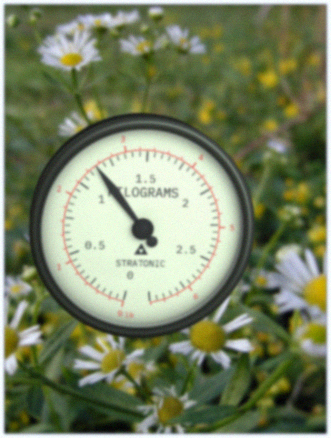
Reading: 1.15 kg
